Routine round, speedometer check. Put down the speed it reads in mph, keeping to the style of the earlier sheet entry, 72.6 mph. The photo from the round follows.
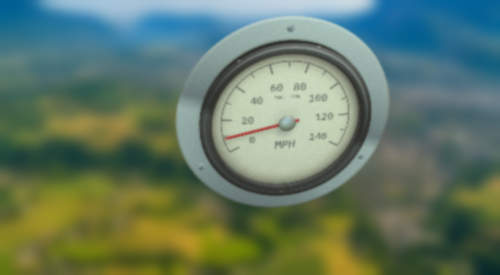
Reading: 10 mph
